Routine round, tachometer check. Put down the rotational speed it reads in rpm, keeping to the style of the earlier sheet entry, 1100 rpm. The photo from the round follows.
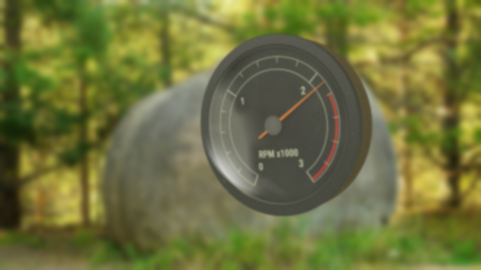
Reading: 2100 rpm
